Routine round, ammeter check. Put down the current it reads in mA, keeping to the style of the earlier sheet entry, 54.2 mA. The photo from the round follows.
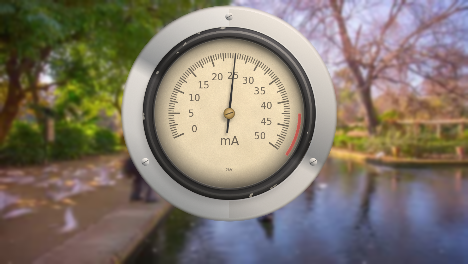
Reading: 25 mA
